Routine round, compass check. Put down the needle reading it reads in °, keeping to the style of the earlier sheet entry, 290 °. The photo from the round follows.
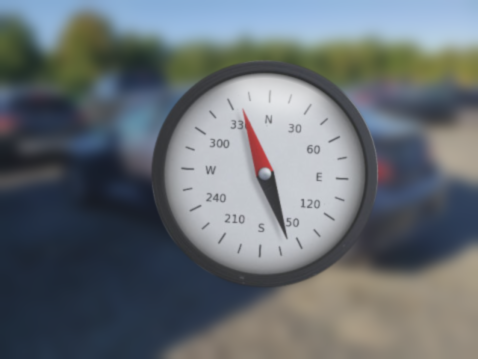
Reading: 337.5 °
